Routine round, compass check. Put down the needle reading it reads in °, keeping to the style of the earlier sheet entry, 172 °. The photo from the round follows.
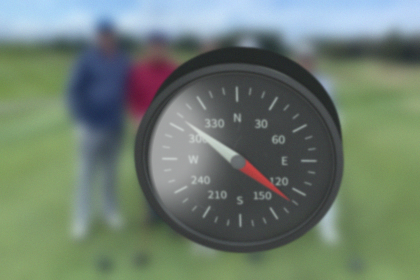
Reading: 130 °
